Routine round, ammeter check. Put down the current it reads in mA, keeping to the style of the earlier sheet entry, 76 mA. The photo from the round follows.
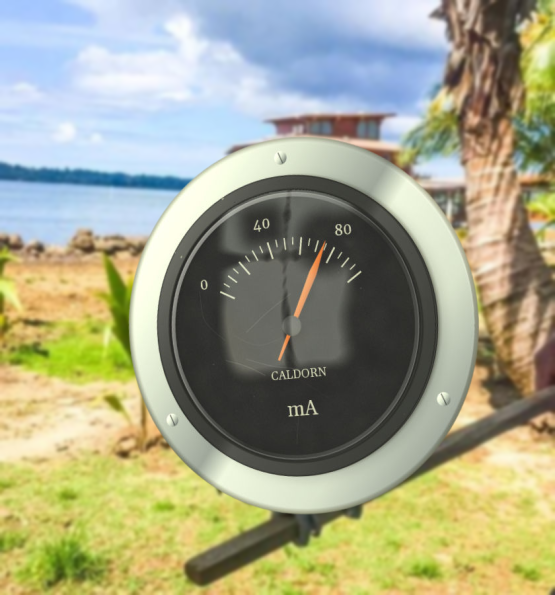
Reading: 75 mA
